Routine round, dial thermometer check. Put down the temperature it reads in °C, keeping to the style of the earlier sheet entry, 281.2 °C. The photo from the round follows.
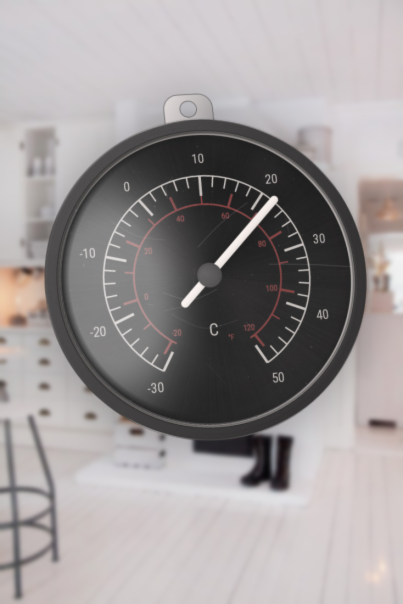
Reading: 22 °C
